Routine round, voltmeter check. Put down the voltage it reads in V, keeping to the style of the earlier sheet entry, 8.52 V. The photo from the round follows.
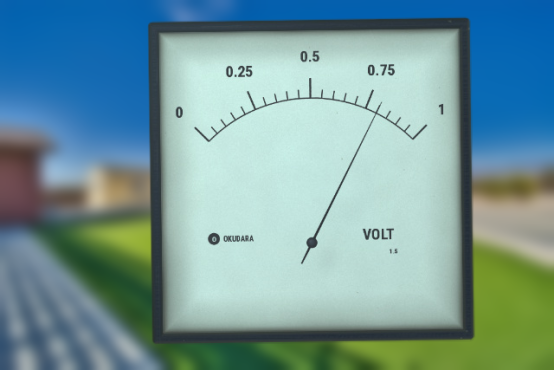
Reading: 0.8 V
